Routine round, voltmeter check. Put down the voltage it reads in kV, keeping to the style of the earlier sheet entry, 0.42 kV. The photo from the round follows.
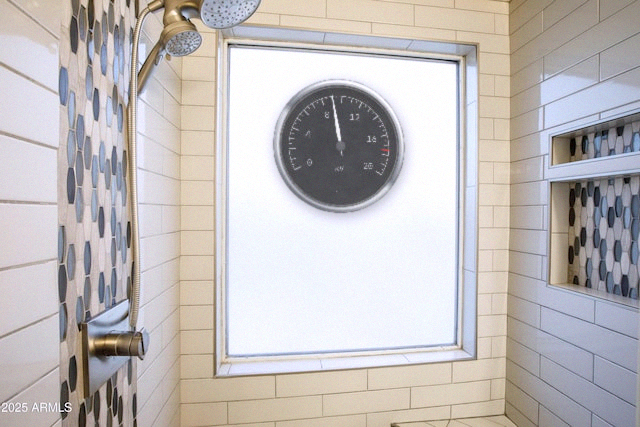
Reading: 9 kV
